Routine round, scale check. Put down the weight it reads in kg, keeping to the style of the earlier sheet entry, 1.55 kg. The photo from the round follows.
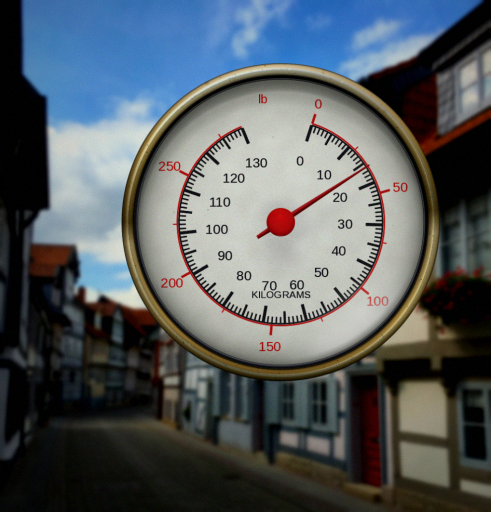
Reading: 16 kg
